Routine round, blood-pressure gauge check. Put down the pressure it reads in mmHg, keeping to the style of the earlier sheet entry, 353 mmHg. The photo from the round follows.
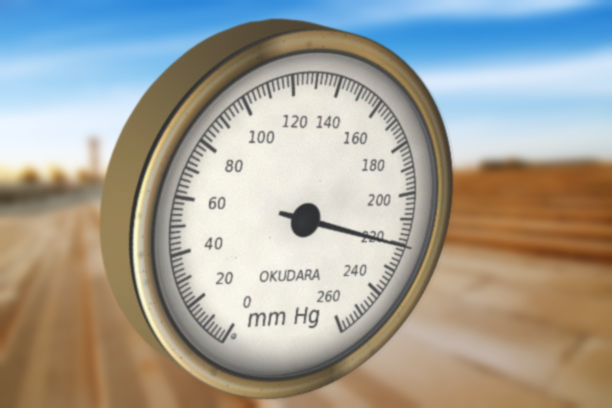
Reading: 220 mmHg
